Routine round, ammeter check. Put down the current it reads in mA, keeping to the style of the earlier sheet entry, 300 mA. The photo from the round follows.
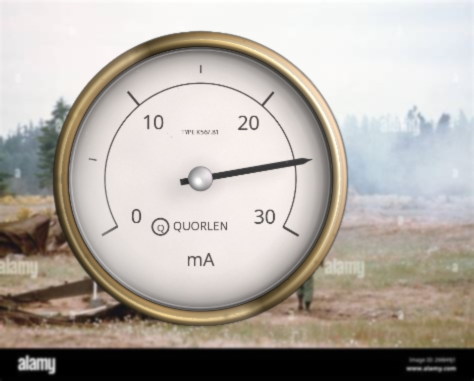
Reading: 25 mA
